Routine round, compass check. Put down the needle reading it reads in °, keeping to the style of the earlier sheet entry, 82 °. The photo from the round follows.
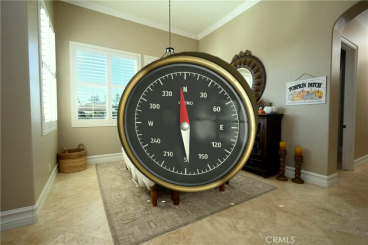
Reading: 355 °
